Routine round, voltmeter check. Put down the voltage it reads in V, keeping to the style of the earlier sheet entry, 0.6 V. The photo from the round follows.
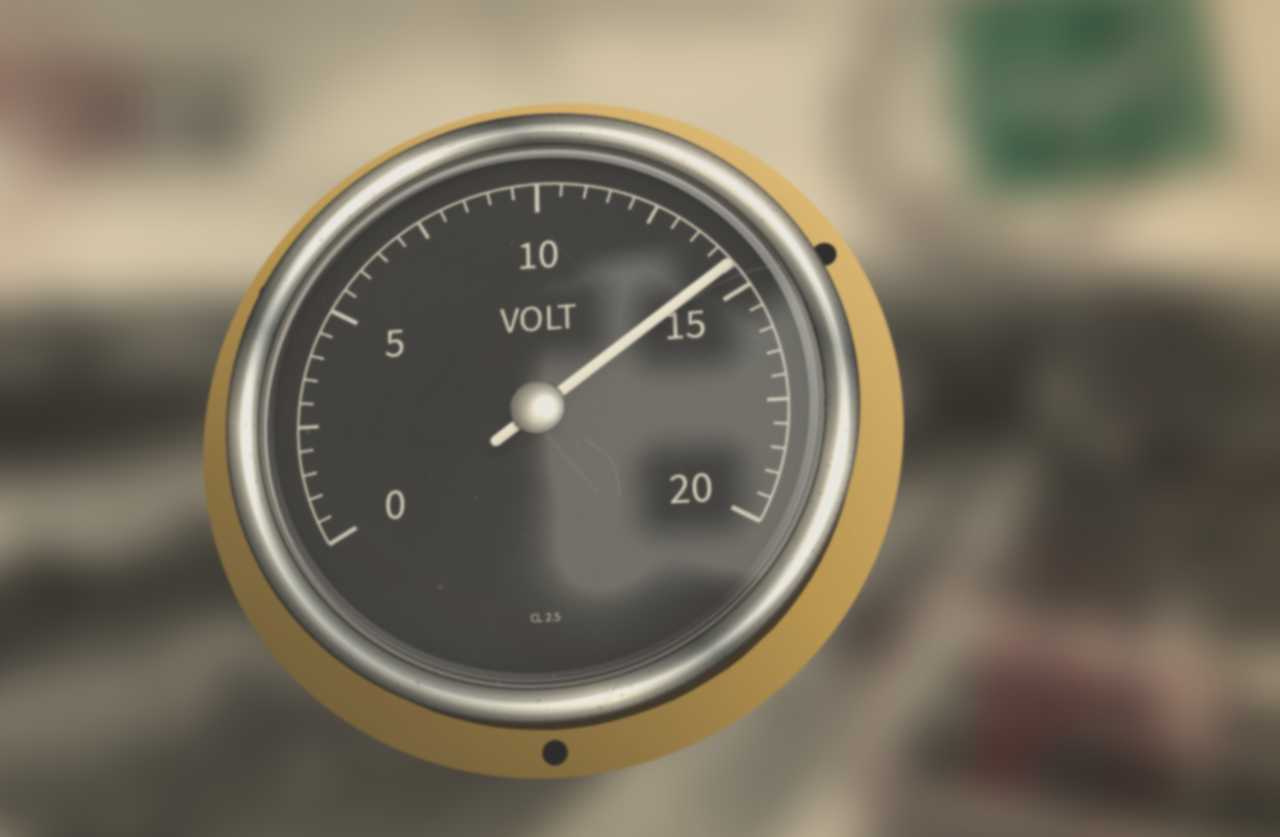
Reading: 14.5 V
